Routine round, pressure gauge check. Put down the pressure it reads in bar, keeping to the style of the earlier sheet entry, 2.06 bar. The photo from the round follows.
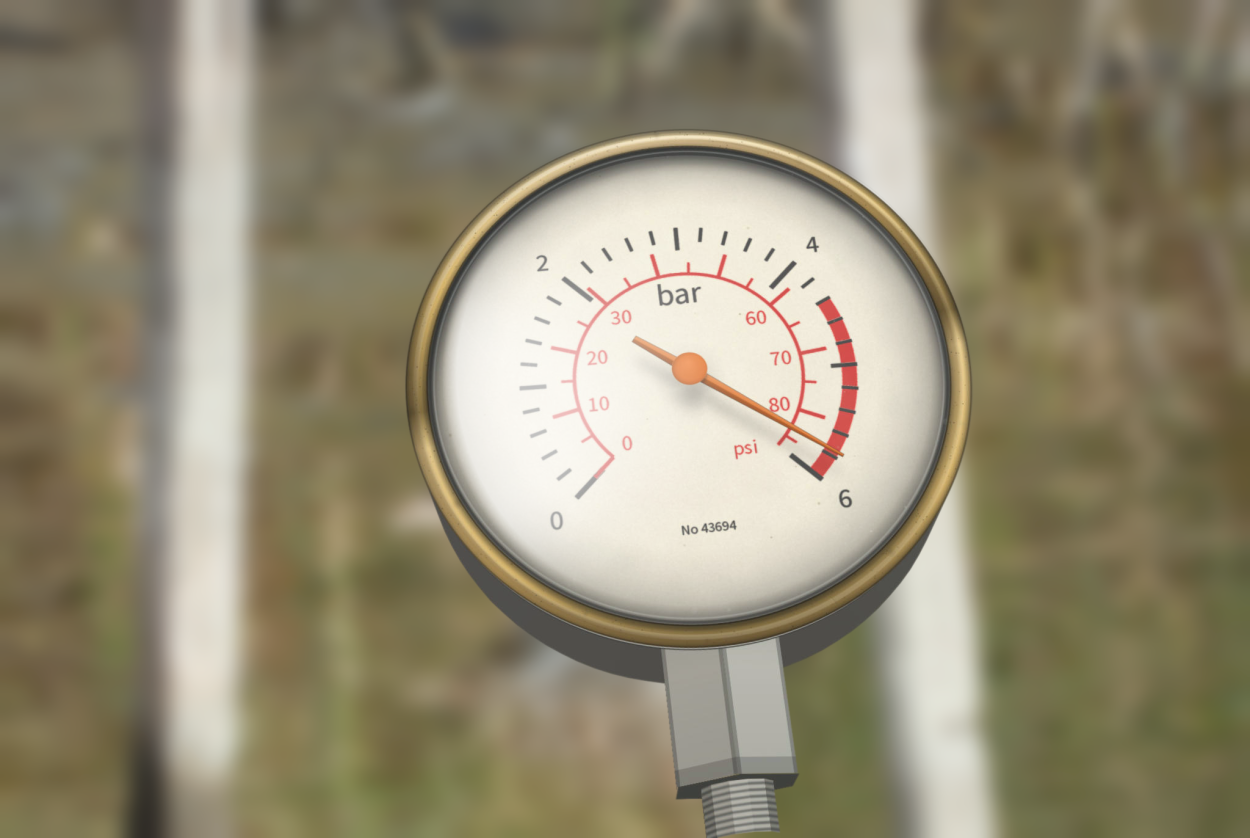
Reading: 5.8 bar
